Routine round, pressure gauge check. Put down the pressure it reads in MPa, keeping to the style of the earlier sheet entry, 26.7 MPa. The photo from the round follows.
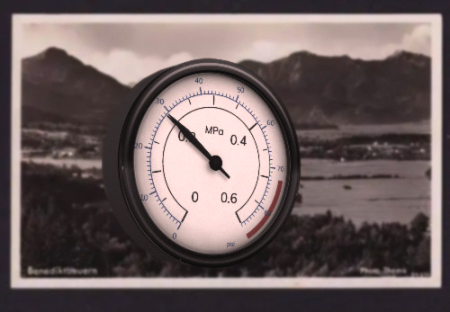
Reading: 0.2 MPa
